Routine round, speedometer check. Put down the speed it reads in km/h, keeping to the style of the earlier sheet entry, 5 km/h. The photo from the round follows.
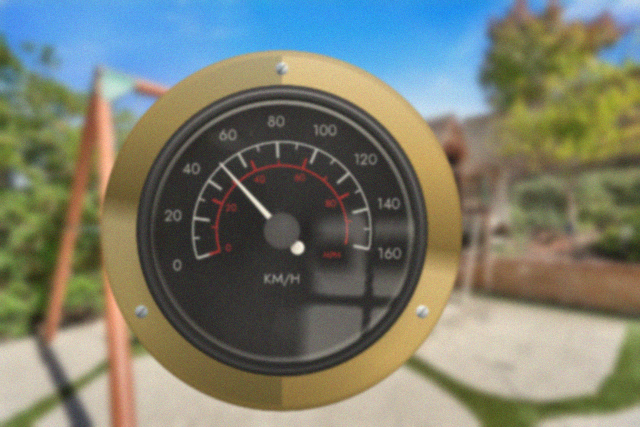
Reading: 50 km/h
